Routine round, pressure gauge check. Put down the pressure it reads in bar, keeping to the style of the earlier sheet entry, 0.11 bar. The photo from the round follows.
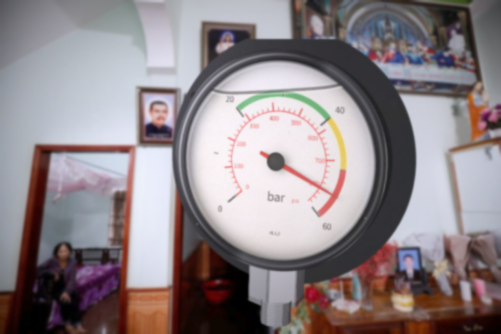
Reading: 55 bar
